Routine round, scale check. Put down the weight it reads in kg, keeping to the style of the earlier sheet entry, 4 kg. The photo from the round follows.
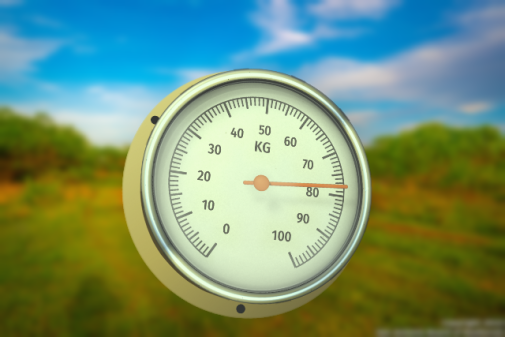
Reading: 78 kg
